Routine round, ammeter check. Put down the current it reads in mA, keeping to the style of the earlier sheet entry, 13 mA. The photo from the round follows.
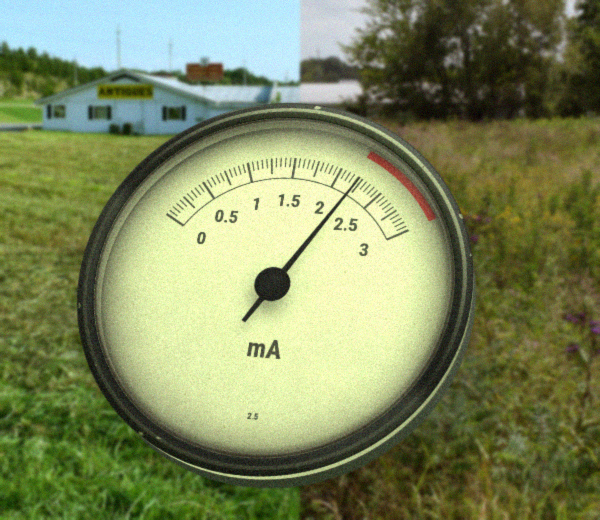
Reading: 2.25 mA
